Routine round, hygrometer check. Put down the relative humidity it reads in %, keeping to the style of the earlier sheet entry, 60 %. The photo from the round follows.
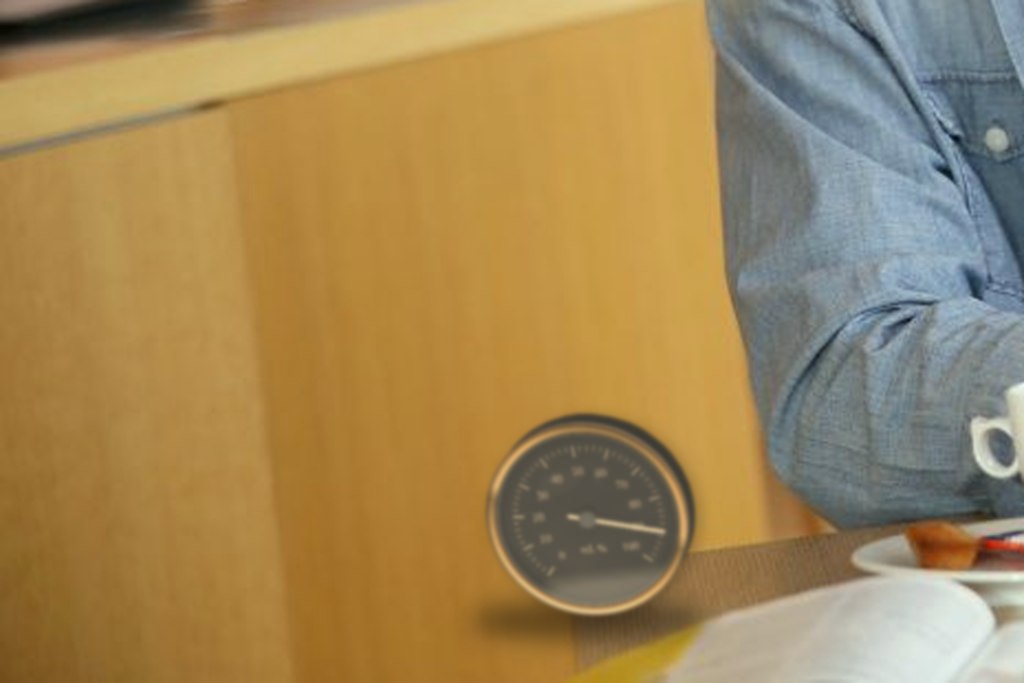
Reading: 90 %
